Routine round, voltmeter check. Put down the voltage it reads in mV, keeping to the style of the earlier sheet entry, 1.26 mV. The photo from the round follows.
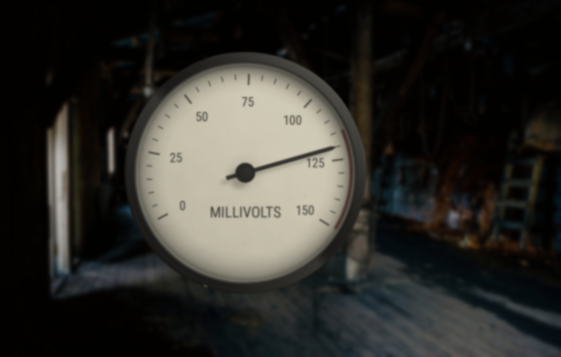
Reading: 120 mV
